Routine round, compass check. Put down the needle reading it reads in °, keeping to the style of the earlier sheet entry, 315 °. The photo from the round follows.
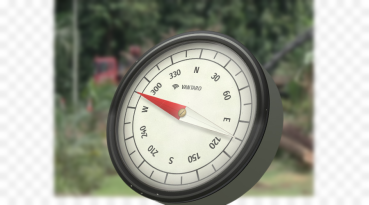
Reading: 285 °
